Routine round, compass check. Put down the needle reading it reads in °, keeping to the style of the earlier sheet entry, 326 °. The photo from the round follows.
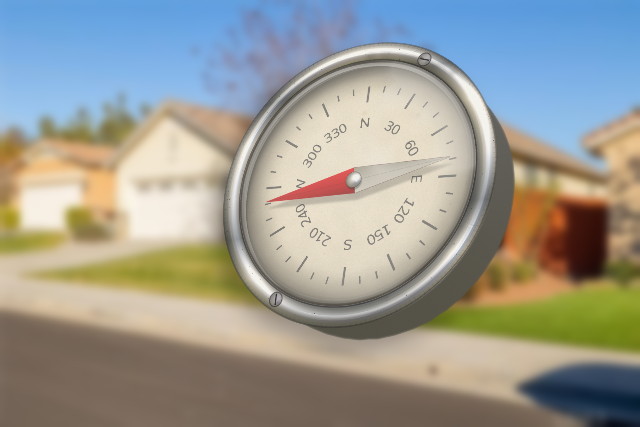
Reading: 260 °
